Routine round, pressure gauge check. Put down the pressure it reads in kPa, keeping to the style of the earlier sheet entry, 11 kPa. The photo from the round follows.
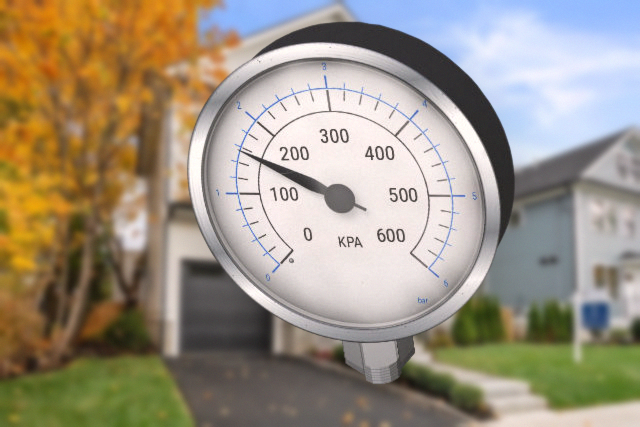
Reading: 160 kPa
